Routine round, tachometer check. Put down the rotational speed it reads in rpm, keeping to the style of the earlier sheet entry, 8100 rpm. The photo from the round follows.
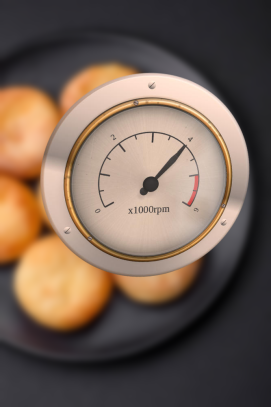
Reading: 4000 rpm
